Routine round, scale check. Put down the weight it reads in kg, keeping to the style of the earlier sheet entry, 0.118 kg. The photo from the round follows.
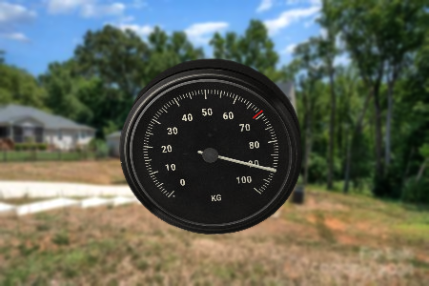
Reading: 90 kg
